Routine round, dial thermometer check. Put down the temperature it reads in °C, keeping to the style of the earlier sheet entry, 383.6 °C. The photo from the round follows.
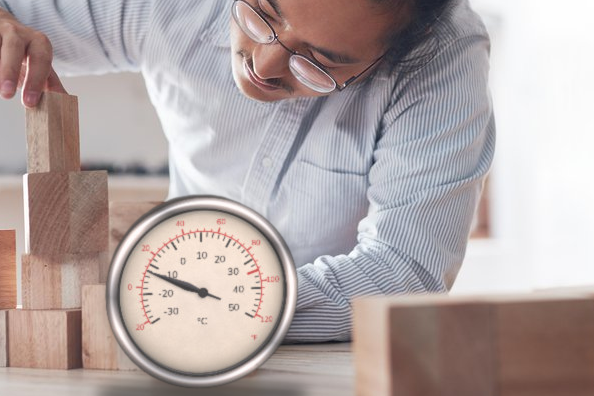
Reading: -12 °C
